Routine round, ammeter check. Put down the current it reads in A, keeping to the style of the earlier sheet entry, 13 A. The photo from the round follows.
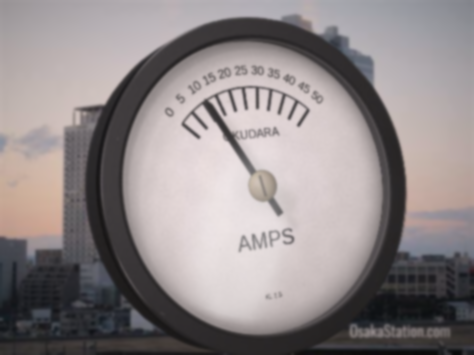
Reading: 10 A
